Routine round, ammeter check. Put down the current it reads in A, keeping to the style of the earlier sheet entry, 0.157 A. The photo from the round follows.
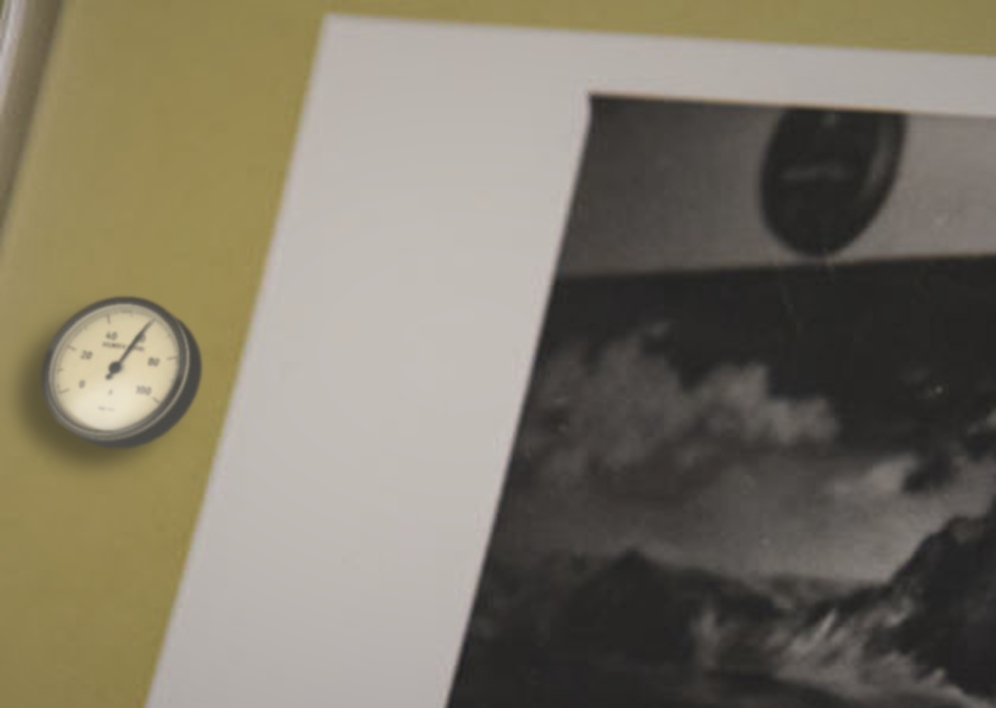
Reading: 60 A
